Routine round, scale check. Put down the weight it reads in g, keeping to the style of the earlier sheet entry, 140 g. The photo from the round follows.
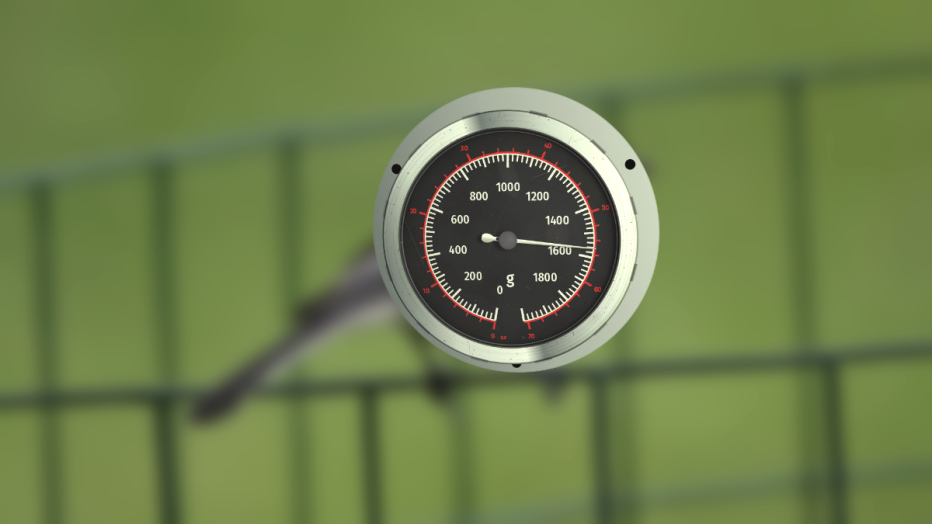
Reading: 1560 g
